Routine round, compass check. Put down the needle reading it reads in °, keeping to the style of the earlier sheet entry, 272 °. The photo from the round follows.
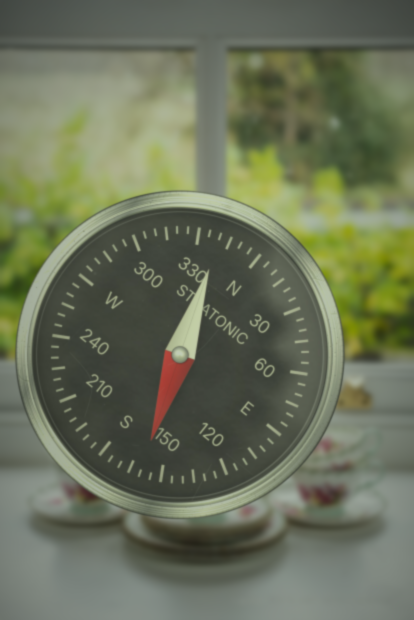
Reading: 160 °
